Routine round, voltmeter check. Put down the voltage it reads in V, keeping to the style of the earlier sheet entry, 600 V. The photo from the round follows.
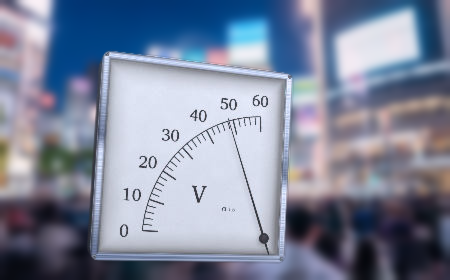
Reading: 48 V
